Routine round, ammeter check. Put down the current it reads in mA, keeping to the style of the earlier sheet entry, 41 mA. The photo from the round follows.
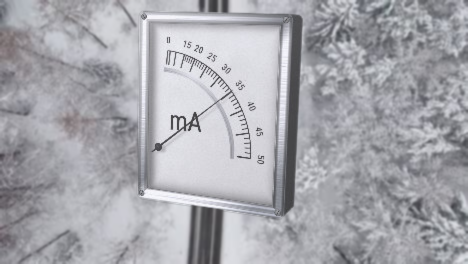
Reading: 35 mA
